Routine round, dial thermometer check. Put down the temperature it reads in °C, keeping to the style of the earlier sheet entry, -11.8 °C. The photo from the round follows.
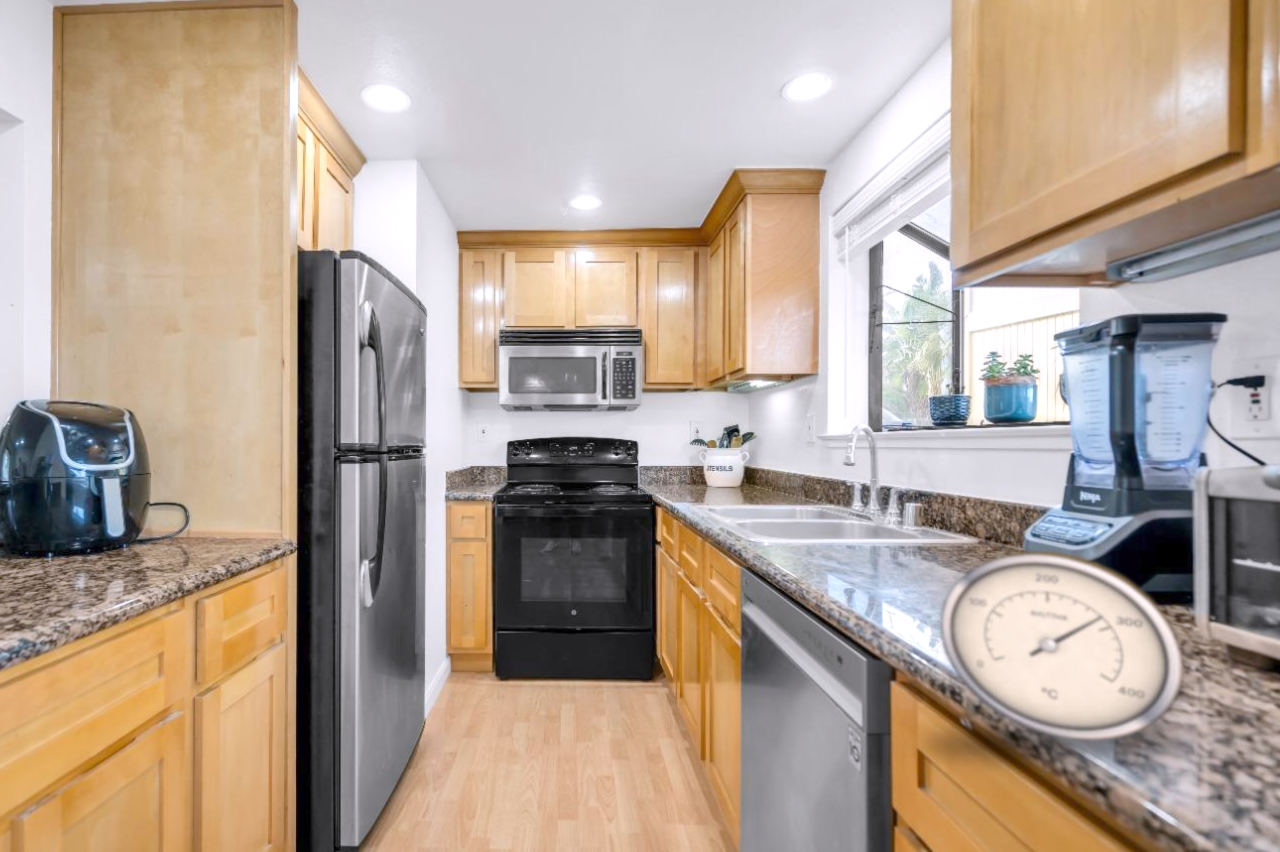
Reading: 280 °C
